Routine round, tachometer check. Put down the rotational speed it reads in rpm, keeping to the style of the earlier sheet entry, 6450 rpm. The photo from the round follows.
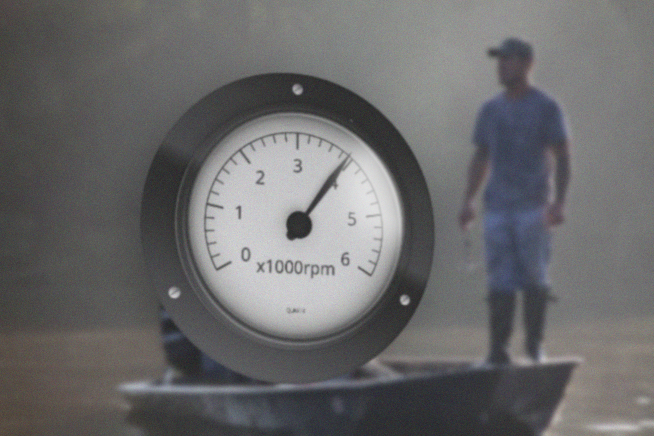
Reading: 3900 rpm
